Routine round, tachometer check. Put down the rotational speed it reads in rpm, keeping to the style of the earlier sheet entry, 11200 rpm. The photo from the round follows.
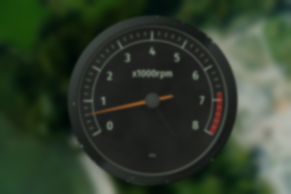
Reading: 600 rpm
